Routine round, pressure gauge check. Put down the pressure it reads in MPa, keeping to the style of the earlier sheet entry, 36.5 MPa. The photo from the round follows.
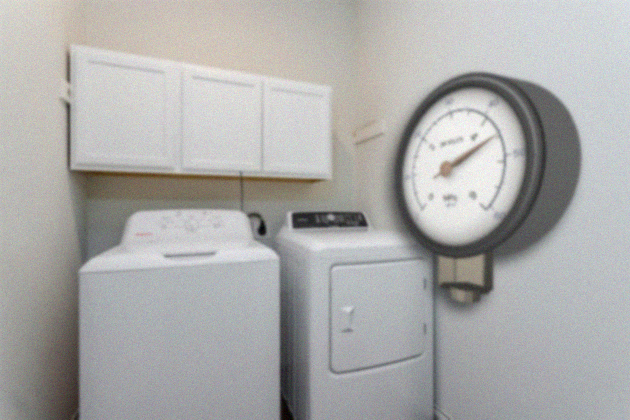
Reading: 4.5 MPa
